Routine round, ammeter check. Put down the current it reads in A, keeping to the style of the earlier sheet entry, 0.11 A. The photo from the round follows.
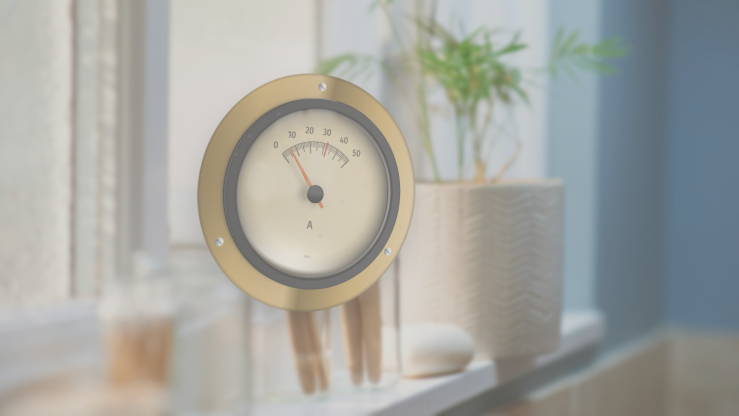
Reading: 5 A
